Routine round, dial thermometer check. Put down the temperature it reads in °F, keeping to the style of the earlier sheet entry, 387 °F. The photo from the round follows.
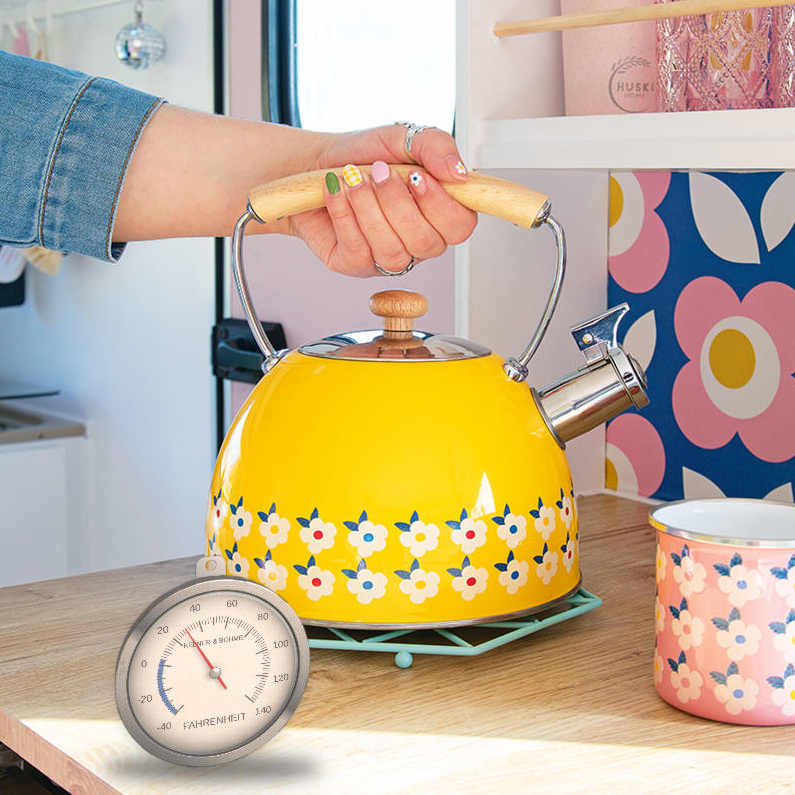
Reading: 30 °F
